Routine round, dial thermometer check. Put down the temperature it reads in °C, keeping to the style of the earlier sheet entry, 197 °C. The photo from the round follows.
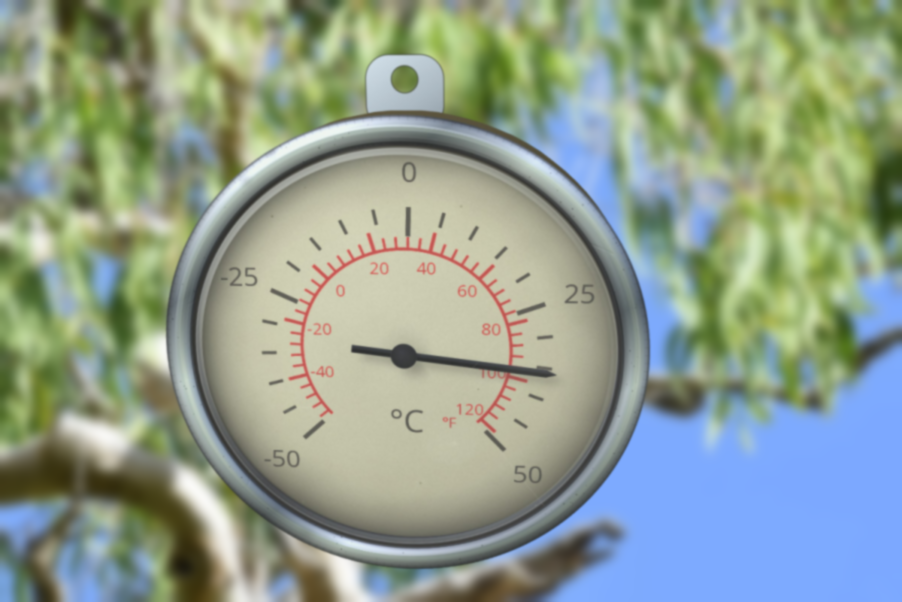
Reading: 35 °C
